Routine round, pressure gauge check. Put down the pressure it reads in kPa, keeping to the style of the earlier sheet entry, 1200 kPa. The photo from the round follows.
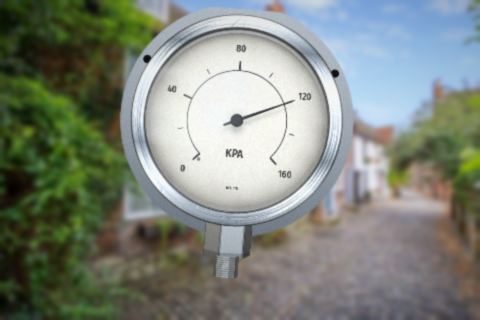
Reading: 120 kPa
